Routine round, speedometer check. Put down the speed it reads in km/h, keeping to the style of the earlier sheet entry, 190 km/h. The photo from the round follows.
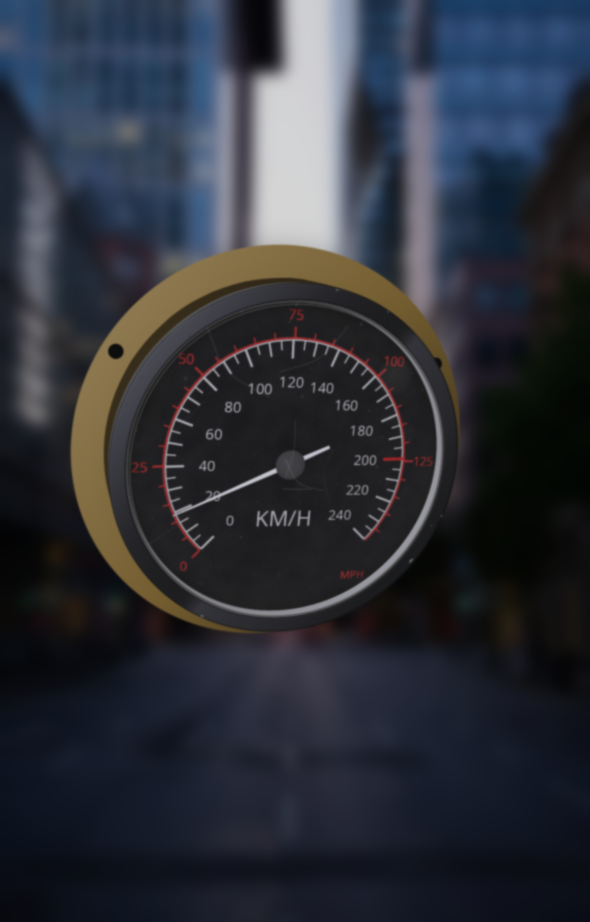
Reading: 20 km/h
